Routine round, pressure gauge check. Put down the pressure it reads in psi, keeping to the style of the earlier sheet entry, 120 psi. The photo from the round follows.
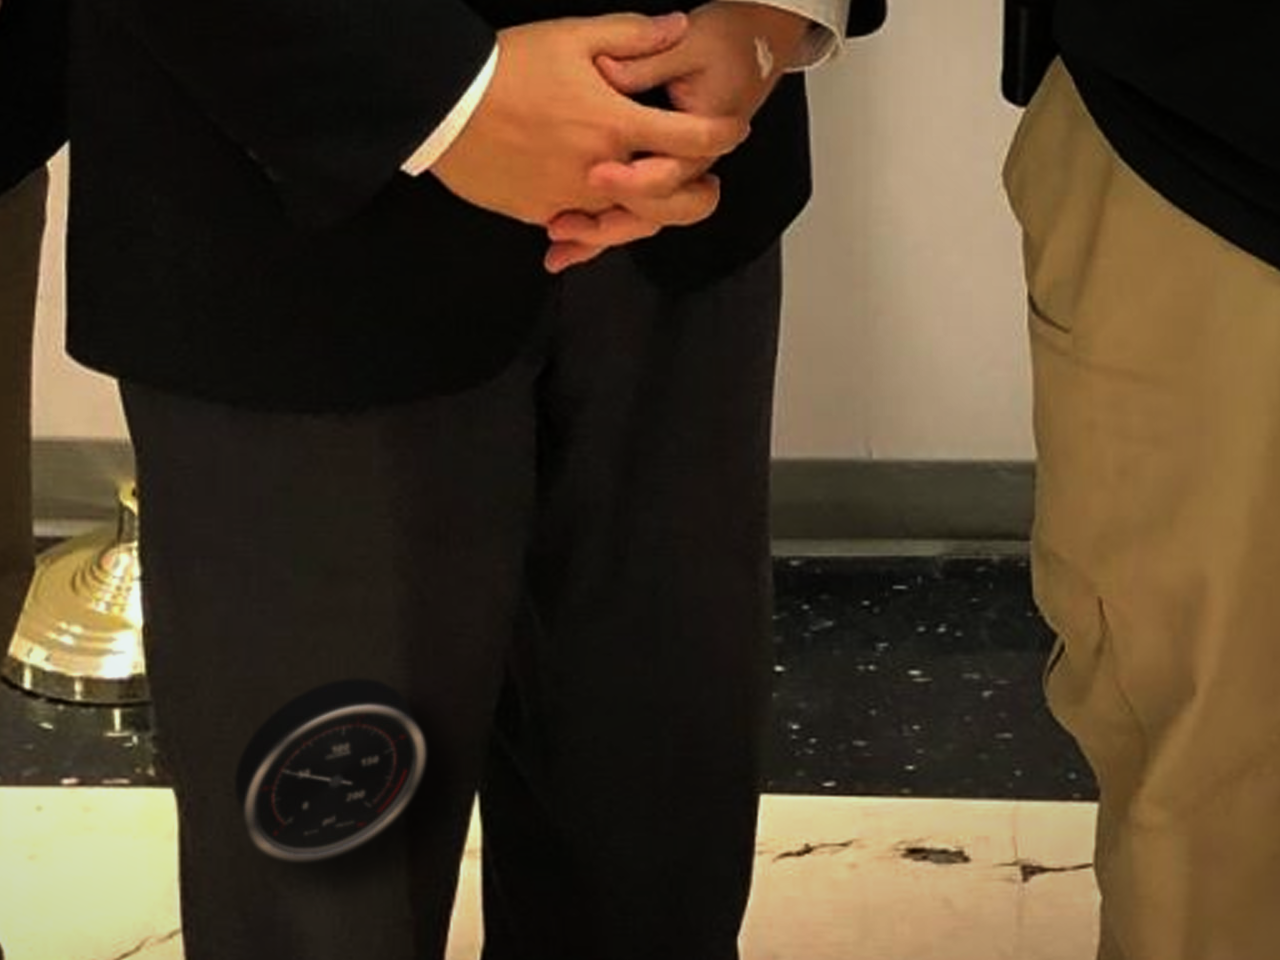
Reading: 50 psi
